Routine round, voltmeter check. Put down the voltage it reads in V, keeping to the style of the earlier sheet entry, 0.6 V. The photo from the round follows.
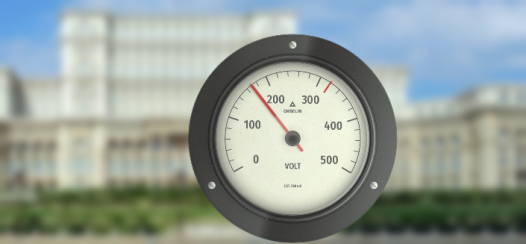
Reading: 170 V
